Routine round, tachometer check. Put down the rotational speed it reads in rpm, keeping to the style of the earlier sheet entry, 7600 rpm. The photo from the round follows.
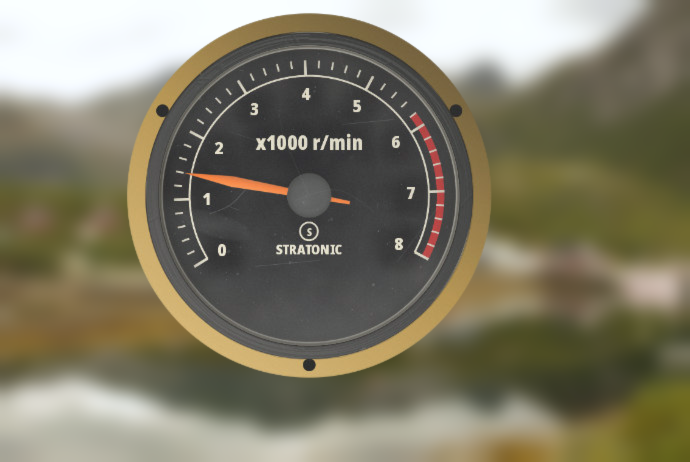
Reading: 1400 rpm
